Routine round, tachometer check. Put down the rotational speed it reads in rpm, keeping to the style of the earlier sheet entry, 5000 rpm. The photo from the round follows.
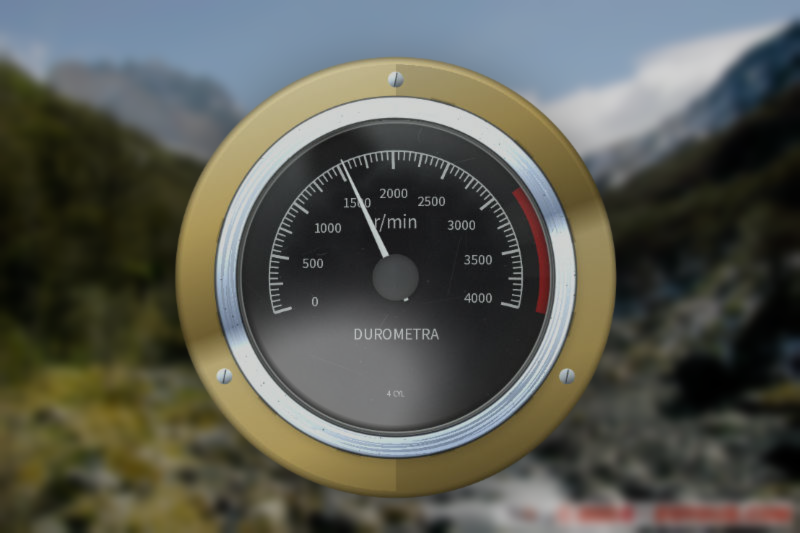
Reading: 1550 rpm
